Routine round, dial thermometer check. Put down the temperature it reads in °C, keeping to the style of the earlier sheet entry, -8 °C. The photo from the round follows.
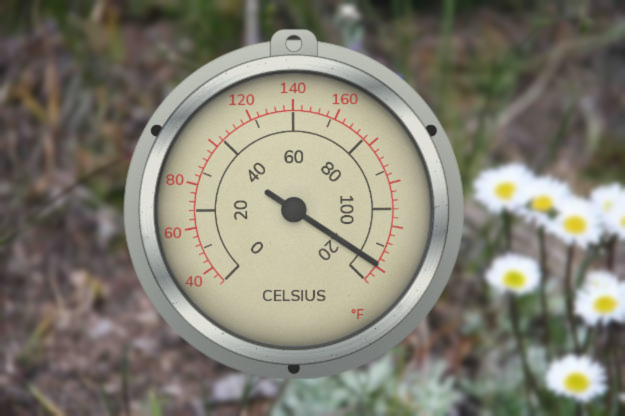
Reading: 115 °C
